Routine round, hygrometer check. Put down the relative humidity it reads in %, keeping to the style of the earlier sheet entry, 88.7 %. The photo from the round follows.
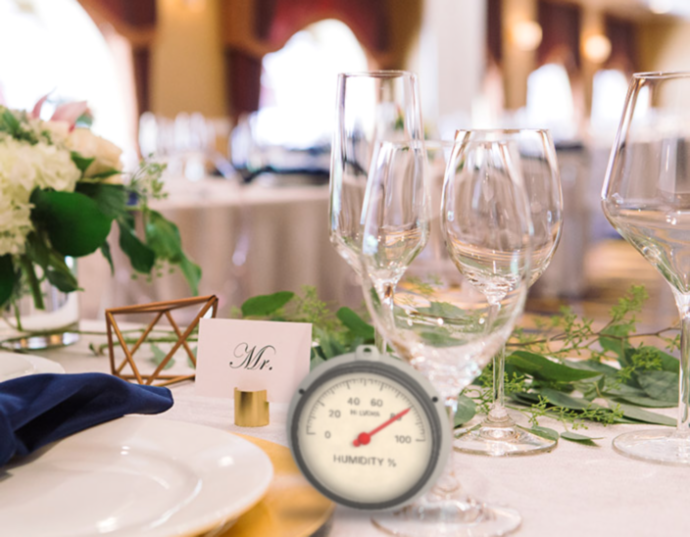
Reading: 80 %
